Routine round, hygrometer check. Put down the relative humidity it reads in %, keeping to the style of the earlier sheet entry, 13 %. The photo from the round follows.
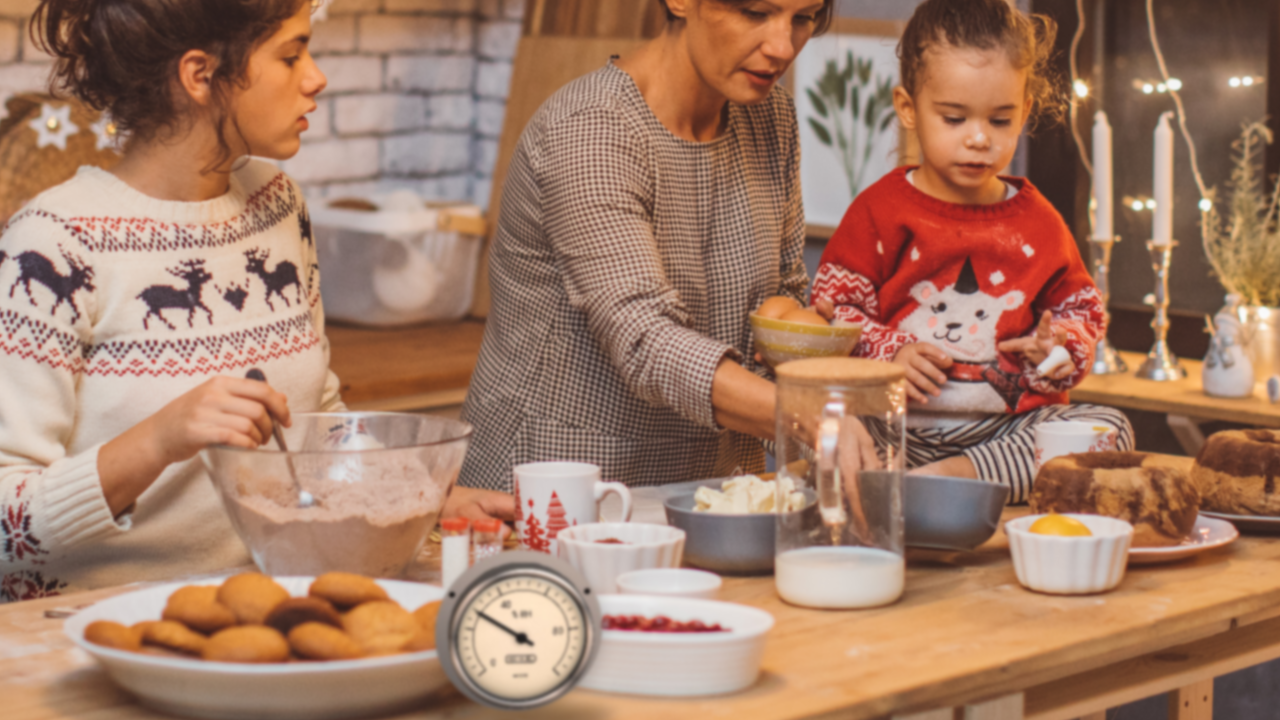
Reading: 28 %
